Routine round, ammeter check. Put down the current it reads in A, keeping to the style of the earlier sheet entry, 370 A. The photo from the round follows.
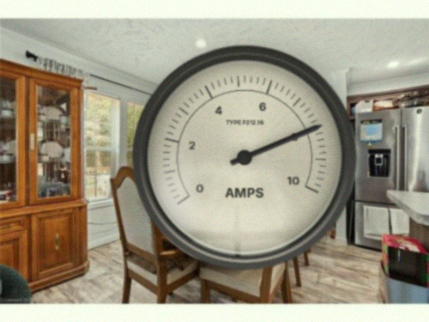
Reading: 8 A
